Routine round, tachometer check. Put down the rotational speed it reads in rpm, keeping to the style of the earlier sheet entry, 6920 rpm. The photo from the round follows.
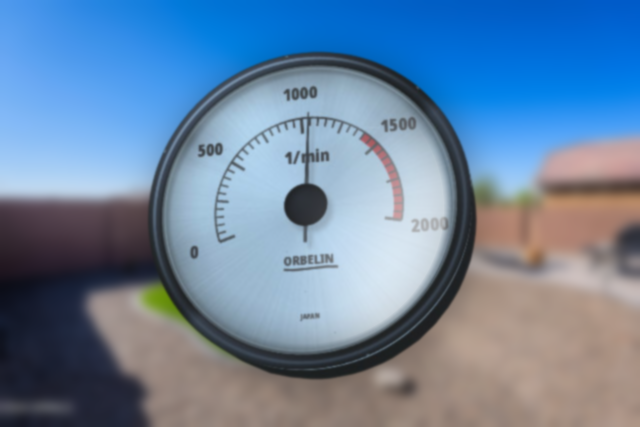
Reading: 1050 rpm
